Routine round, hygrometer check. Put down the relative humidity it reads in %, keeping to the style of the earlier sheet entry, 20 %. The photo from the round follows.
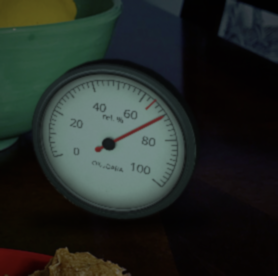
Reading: 70 %
